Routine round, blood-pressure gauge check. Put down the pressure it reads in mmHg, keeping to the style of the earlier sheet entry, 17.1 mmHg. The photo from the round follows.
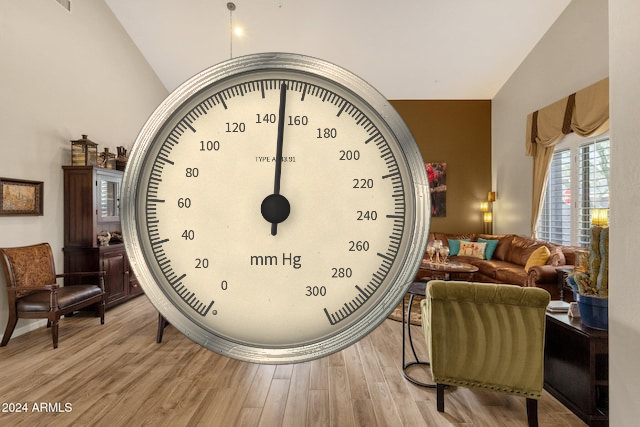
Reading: 150 mmHg
